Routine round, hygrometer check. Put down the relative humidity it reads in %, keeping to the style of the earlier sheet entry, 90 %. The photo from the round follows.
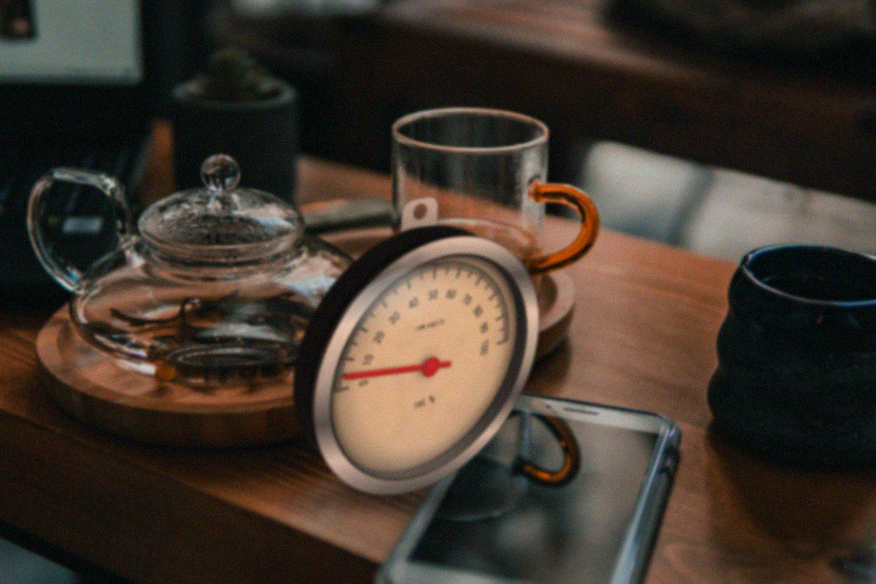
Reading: 5 %
